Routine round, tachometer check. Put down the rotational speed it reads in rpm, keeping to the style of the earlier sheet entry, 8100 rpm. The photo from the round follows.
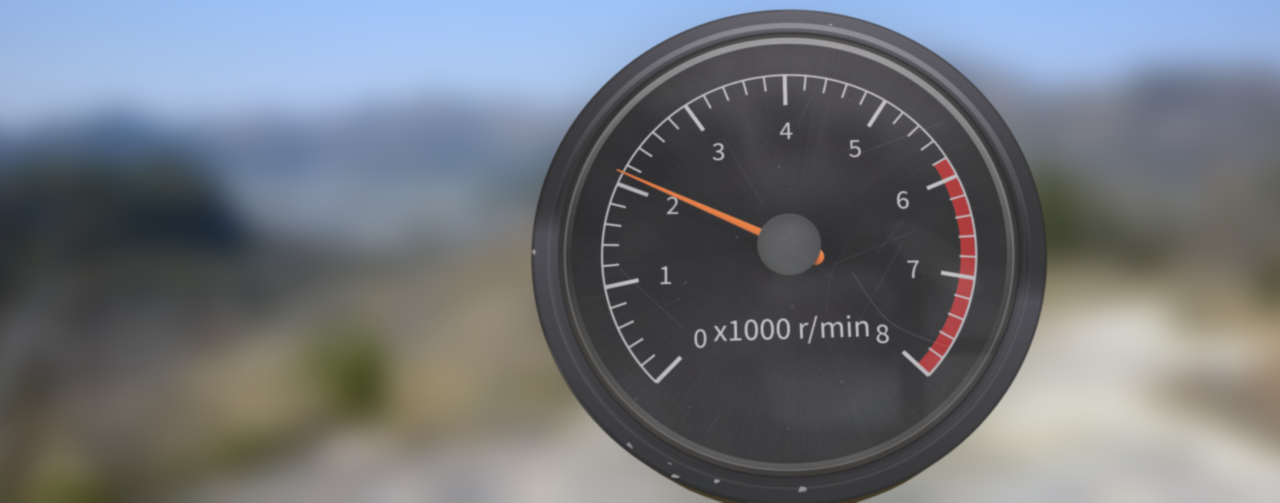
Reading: 2100 rpm
